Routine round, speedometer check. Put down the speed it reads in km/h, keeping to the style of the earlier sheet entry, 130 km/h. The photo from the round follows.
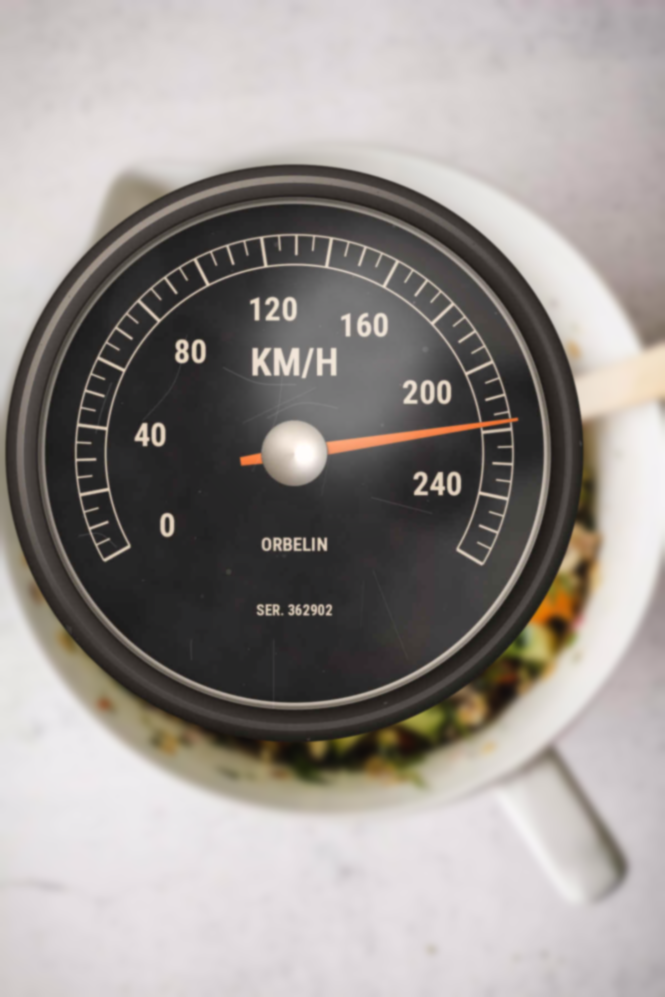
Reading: 217.5 km/h
